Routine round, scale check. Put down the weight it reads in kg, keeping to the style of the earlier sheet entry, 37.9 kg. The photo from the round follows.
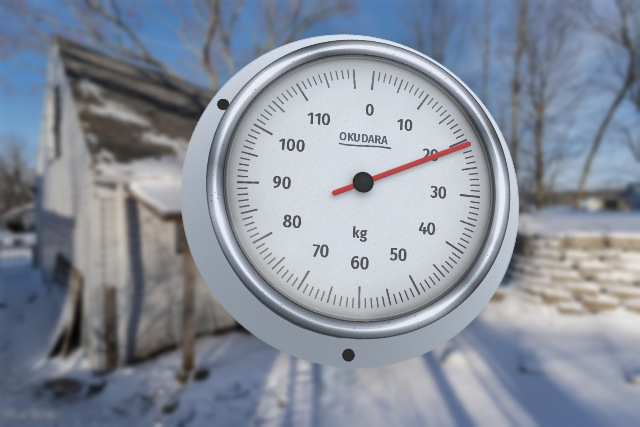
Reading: 21 kg
